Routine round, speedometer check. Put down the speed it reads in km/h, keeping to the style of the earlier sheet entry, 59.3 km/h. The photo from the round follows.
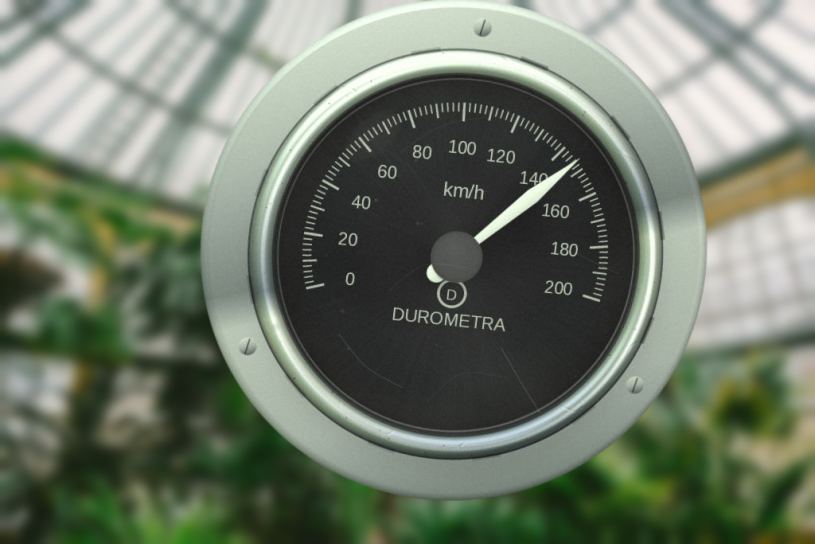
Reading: 146 km/h
